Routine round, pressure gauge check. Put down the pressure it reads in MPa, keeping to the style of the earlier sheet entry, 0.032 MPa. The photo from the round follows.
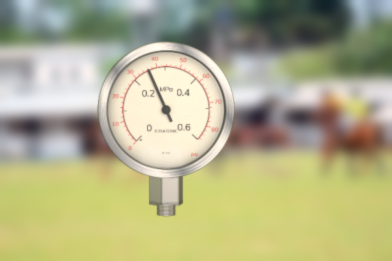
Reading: 0.25 MPa
